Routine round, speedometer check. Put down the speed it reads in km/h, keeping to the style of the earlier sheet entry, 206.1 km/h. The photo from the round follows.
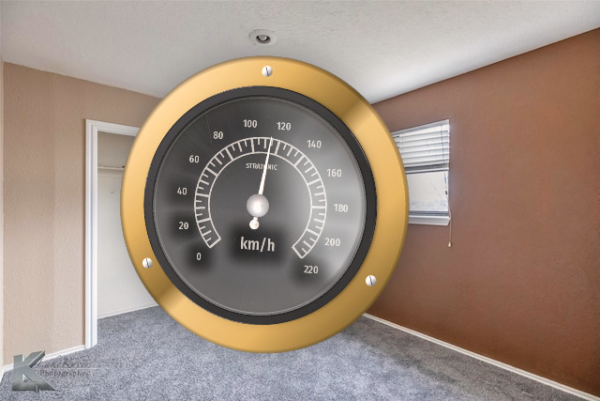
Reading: 115 km/h
